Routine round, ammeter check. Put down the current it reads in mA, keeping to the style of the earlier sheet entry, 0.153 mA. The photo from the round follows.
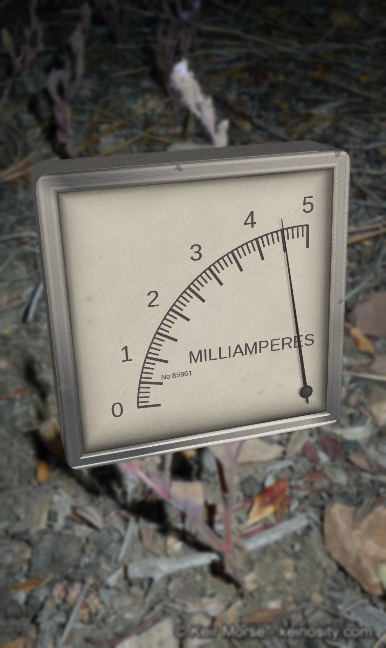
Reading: 4.5 mA
